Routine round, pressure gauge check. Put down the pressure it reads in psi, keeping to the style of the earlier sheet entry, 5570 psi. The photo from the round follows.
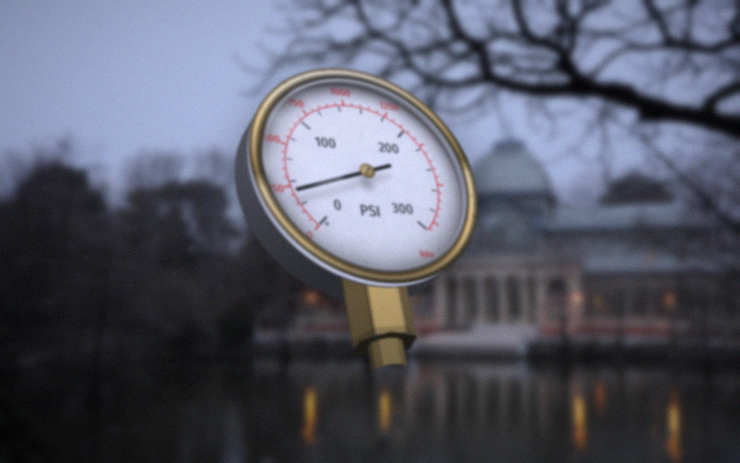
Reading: 30 psi
